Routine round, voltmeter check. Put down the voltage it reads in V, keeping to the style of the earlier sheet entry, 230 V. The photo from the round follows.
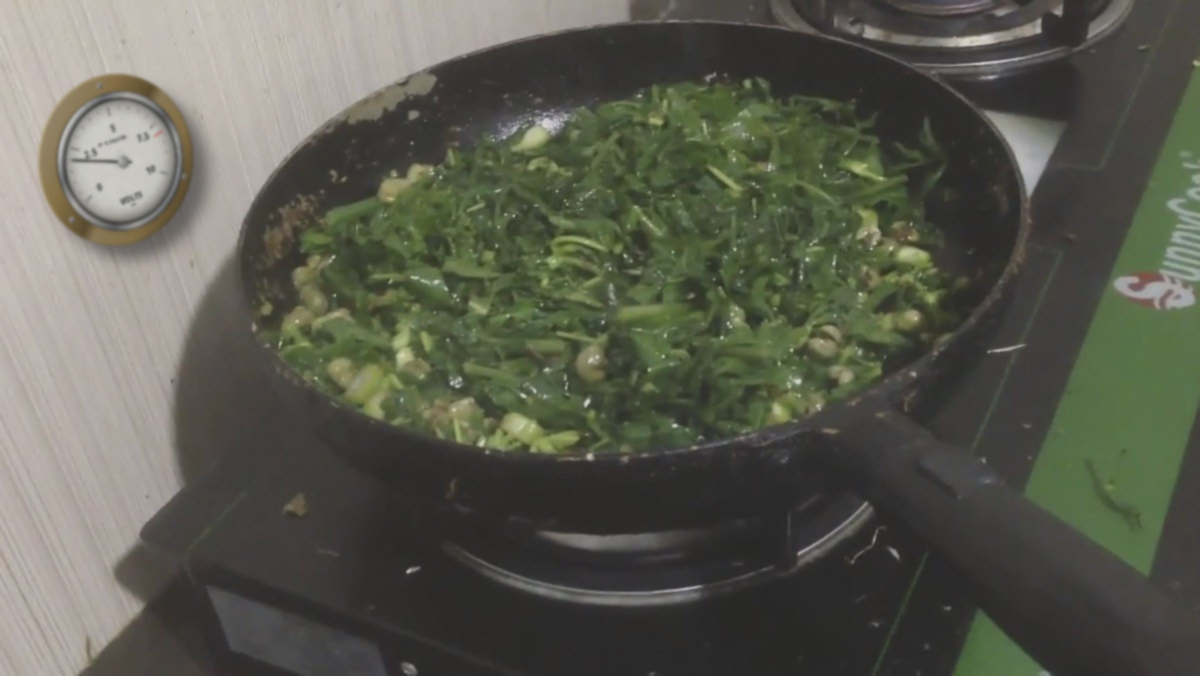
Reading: 2 V
